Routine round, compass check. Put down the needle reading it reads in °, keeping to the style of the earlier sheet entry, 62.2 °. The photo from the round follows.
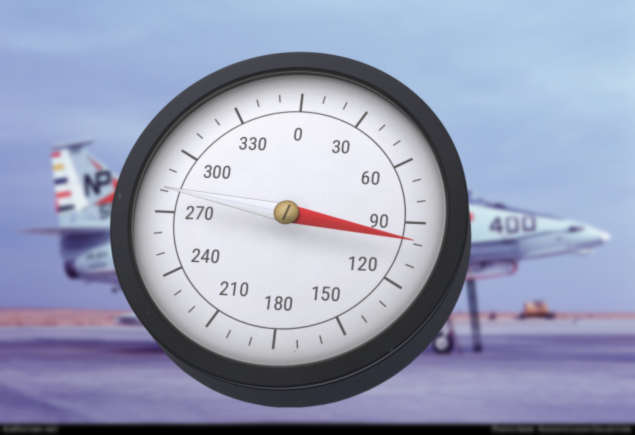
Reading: 100 °
